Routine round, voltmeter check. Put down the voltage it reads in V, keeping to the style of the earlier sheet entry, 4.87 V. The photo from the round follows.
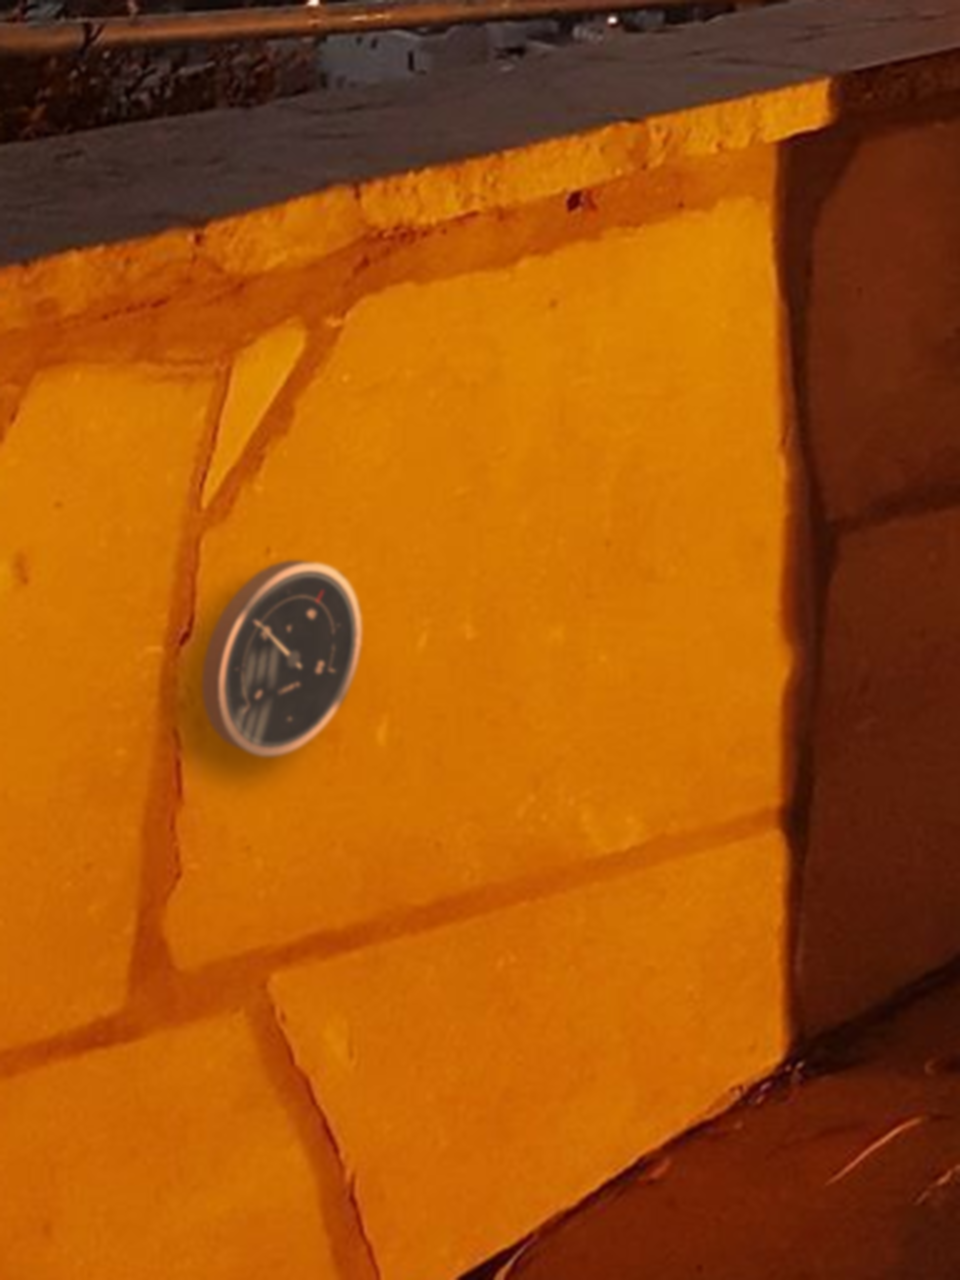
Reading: 20 V
